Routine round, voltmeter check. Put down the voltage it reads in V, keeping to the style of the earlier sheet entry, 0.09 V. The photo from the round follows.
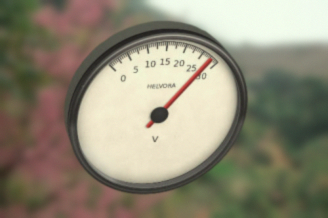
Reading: 27.5 V
